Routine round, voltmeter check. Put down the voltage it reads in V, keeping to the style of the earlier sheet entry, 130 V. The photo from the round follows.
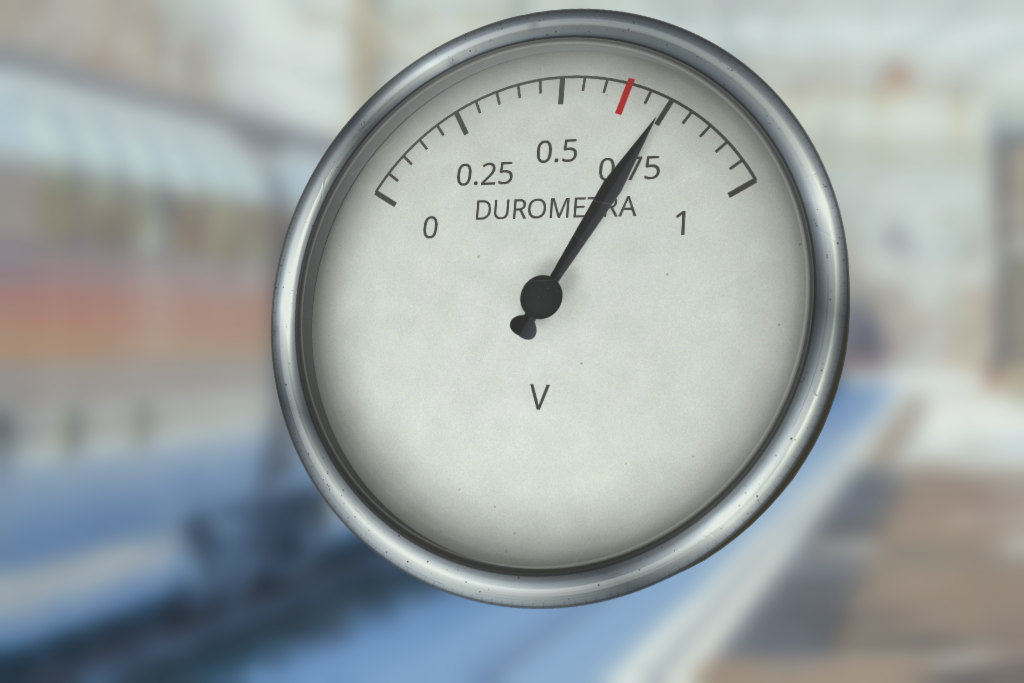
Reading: 0.75 V
